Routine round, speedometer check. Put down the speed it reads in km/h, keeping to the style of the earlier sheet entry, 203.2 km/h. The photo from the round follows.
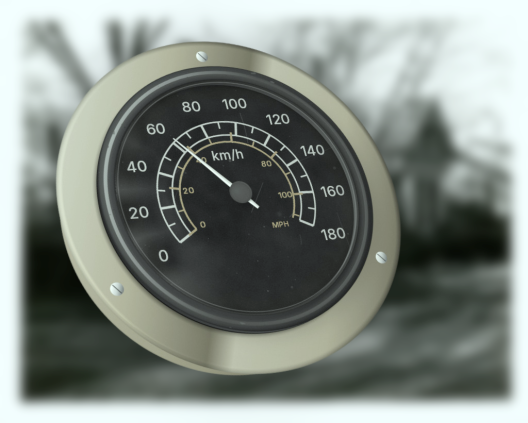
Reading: 60 km/h
